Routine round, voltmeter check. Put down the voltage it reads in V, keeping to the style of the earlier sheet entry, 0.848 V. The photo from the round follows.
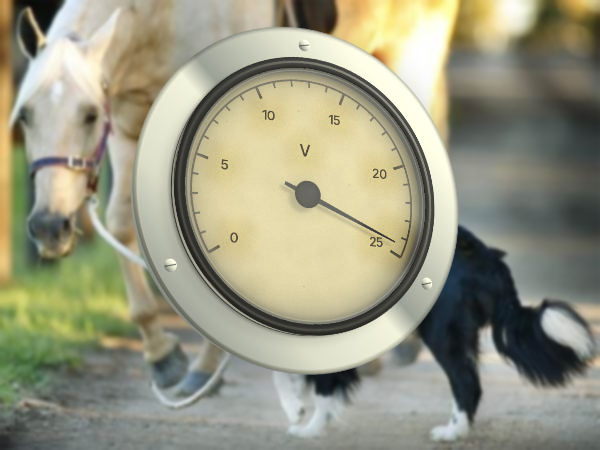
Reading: 24.5 V
